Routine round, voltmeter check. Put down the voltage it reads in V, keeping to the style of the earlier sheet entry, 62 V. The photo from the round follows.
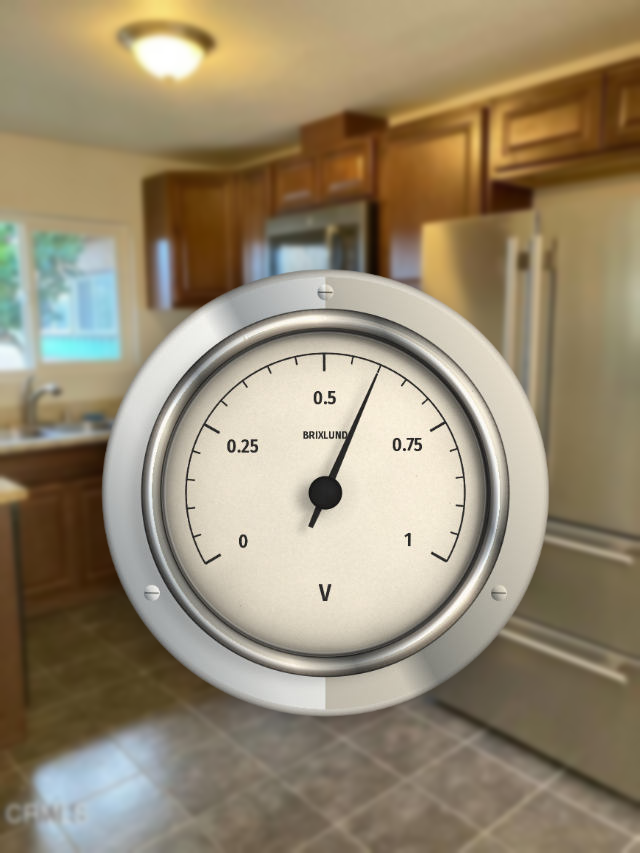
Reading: 0.6 V
